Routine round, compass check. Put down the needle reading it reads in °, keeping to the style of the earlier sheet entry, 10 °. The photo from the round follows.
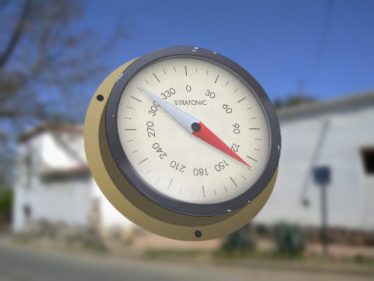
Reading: 130 °
